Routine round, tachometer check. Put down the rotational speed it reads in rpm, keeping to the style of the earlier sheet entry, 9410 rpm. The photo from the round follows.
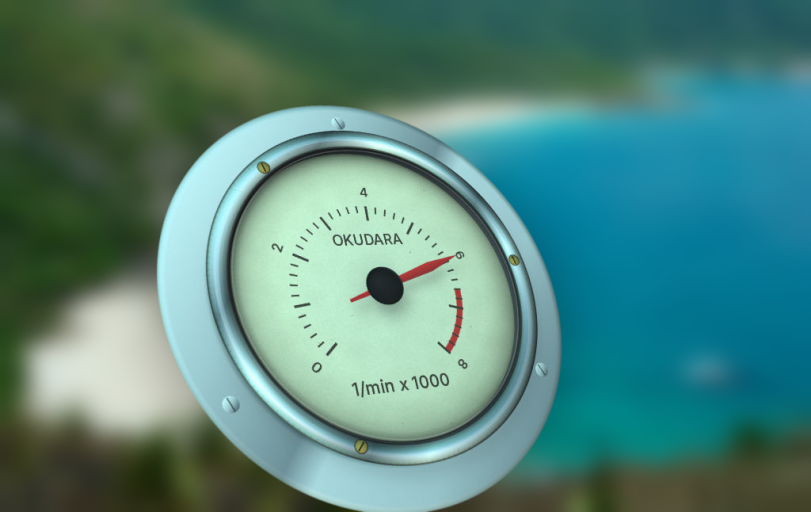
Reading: 6000 rpm
